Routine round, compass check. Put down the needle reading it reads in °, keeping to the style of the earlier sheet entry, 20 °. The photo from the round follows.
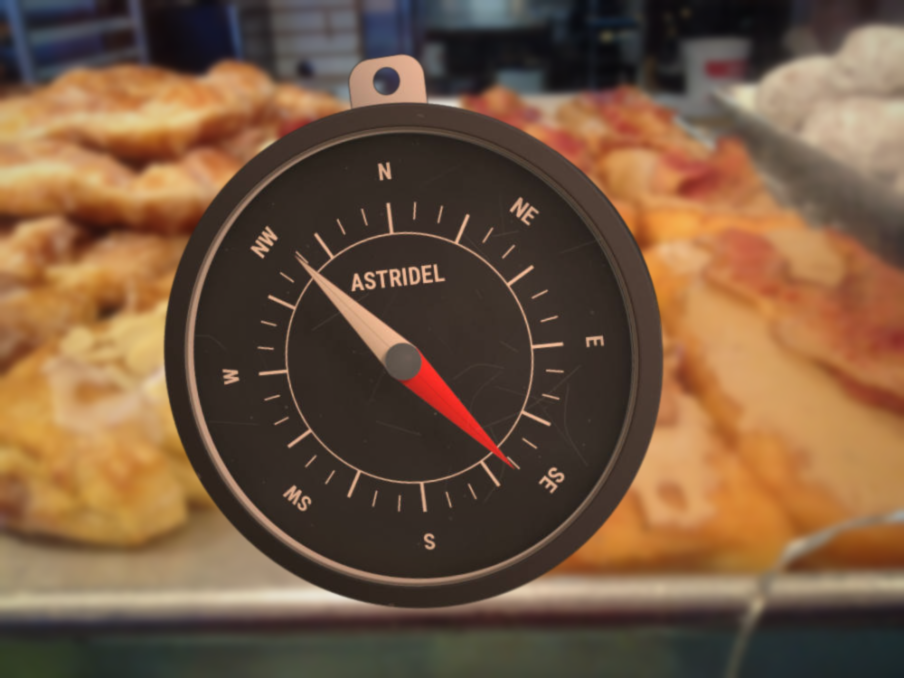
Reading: 140 °
